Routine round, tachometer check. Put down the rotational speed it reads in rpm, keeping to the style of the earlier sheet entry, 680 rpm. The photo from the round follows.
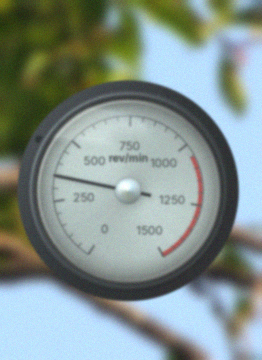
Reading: 350 rpm
